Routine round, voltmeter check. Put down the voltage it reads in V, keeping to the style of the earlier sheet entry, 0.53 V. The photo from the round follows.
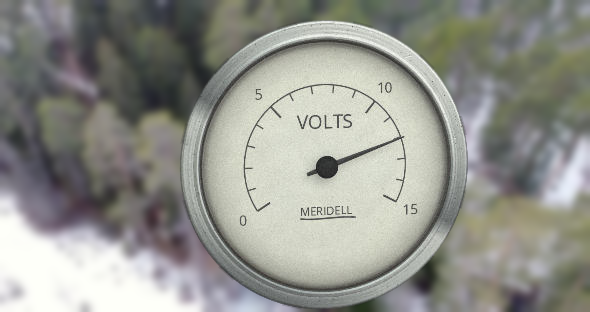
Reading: 12 V
